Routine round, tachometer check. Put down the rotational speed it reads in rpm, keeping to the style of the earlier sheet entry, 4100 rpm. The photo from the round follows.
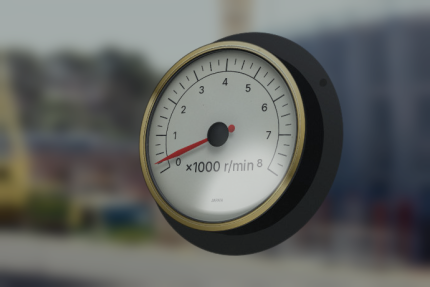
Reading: 250 rpm
